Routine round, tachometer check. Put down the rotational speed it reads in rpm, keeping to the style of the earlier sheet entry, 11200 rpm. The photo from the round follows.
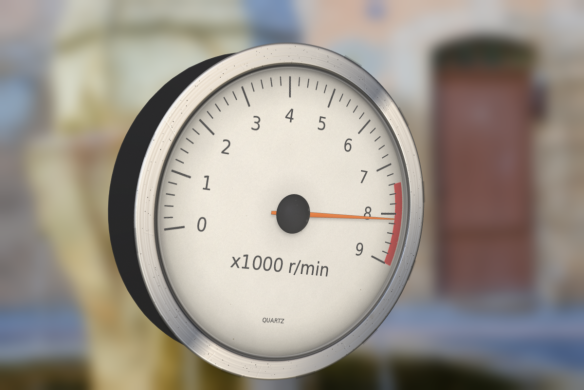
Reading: 8100 rpm
